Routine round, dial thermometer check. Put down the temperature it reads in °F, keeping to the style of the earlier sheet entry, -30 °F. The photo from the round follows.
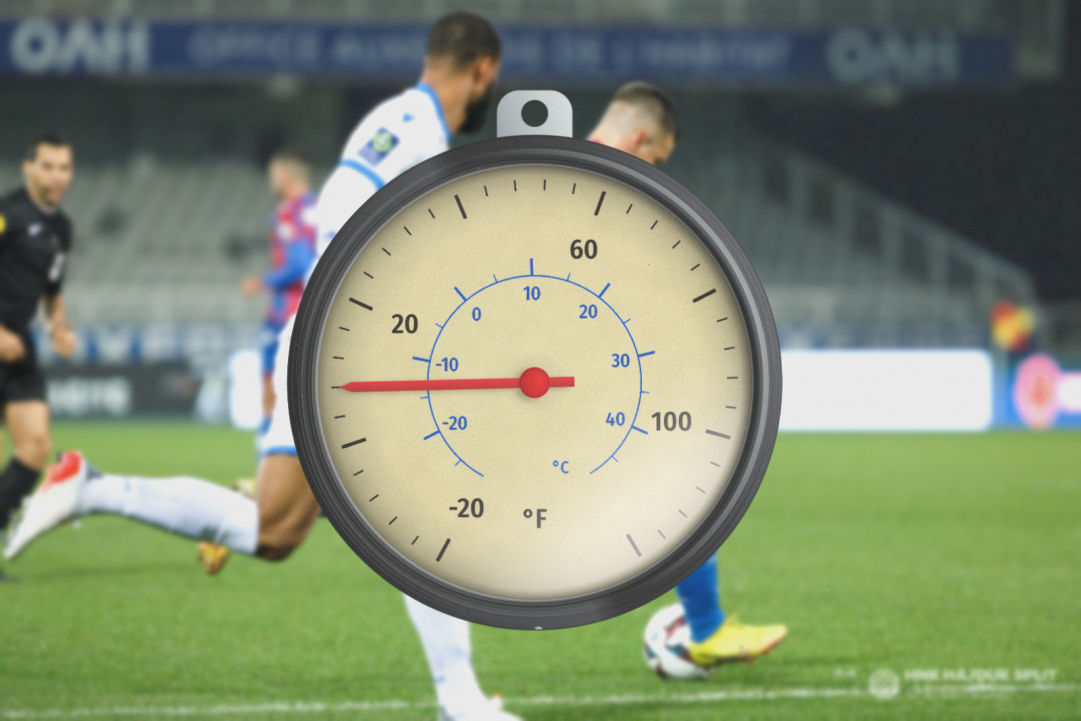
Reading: 8 °F
